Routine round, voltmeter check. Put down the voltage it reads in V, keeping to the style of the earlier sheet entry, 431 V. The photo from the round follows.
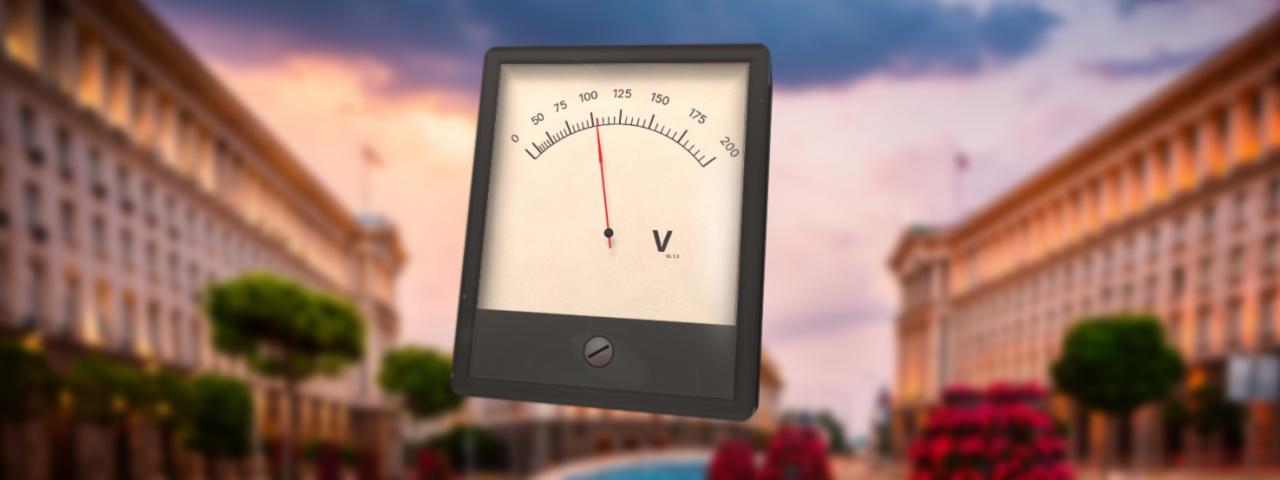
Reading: 105 V
